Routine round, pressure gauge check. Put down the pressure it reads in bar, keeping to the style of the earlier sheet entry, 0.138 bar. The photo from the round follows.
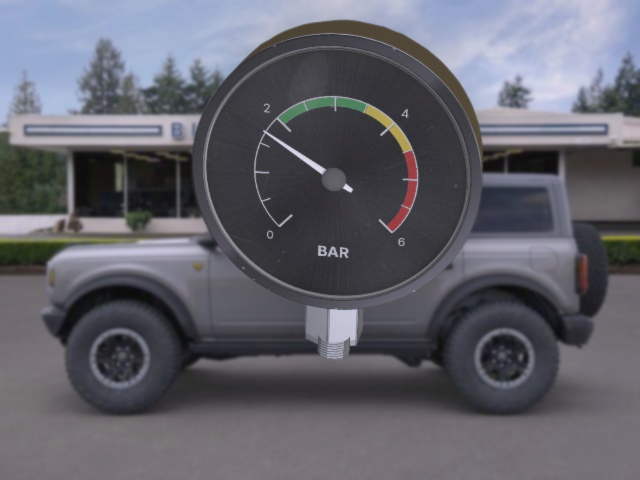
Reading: 1.75 bar
